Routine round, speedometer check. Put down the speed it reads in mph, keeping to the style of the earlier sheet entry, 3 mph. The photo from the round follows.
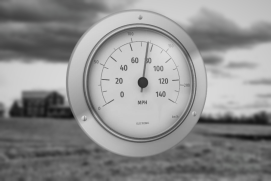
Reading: 75 mph
